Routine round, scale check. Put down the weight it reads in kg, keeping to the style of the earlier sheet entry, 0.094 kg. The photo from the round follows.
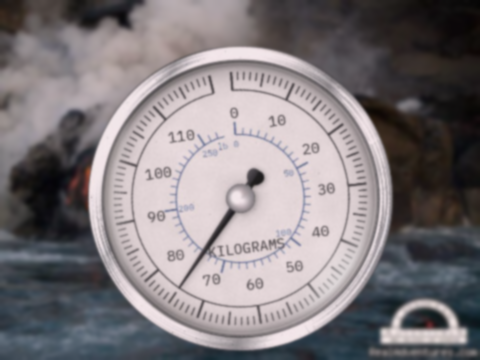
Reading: 75 kg
